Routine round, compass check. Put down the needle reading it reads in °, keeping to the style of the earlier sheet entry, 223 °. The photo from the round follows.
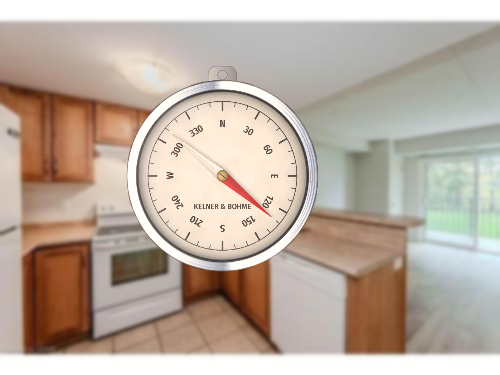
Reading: 130 °
